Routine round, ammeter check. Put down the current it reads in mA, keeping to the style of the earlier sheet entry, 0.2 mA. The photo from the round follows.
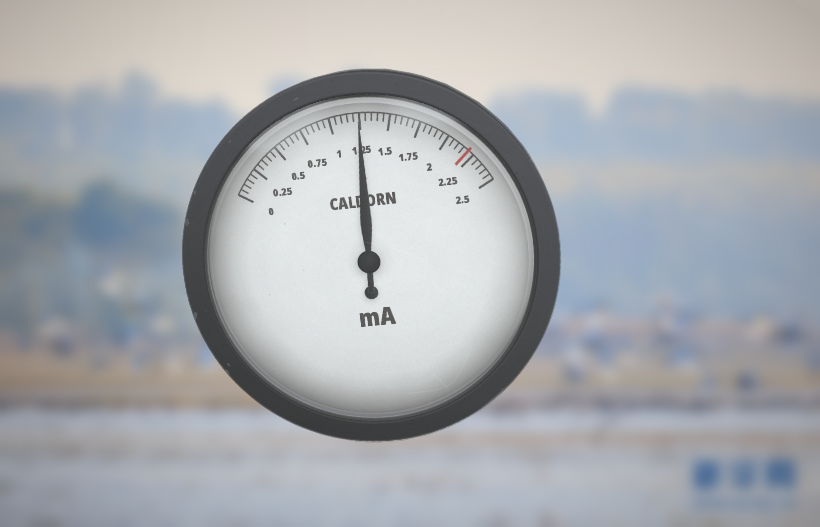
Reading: 1.25 mA
